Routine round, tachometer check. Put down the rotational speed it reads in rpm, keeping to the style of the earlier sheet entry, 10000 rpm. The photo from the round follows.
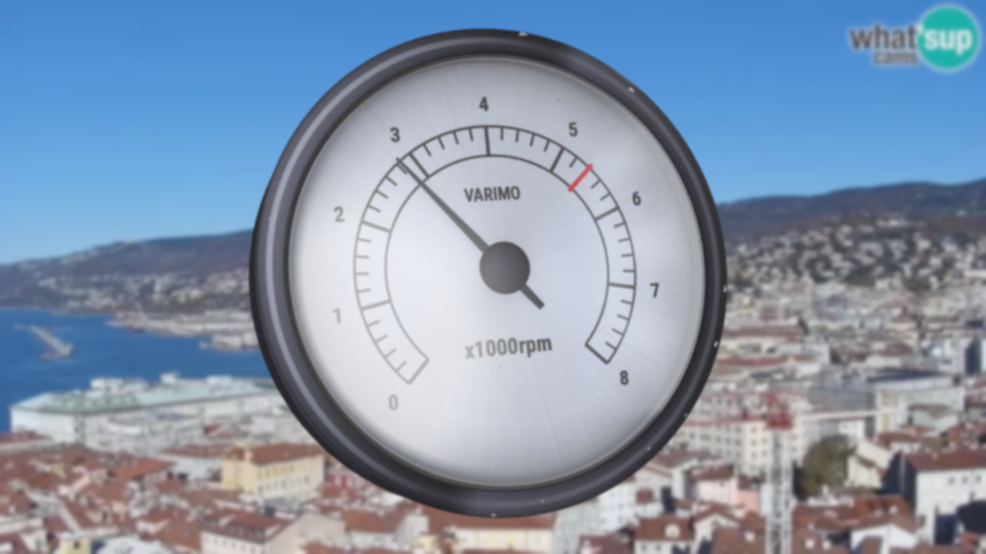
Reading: 2800 rpm
